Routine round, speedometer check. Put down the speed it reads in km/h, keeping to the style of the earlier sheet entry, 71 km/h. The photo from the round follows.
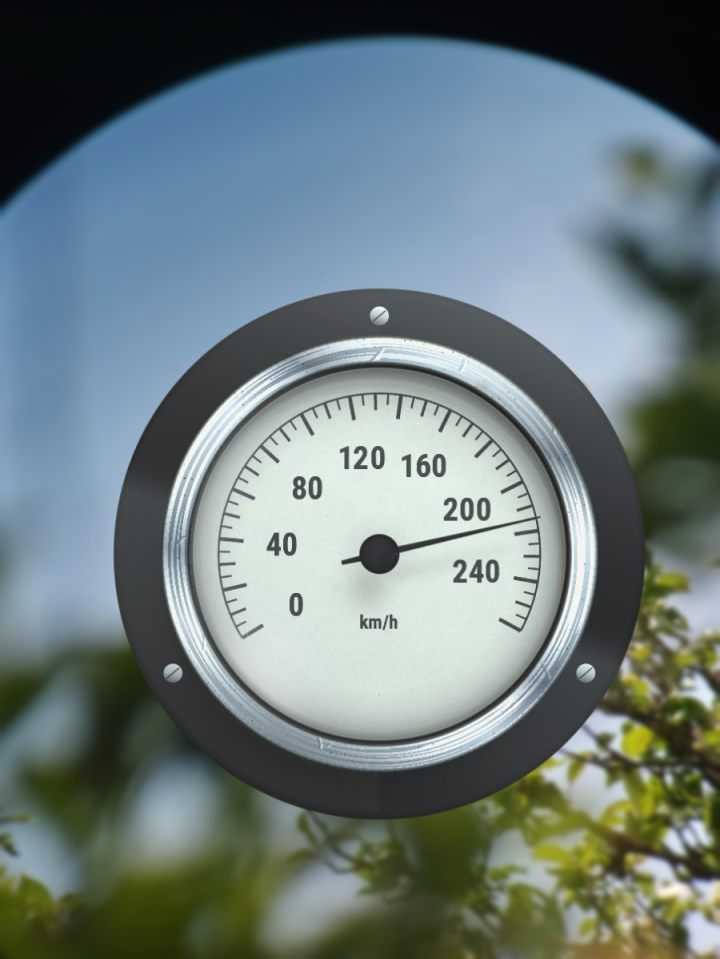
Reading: 215 km/h
